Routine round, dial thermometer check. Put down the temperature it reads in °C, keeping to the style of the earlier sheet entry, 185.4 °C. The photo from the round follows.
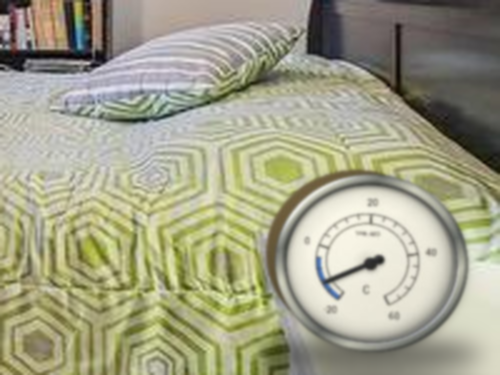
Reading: -12 °C
